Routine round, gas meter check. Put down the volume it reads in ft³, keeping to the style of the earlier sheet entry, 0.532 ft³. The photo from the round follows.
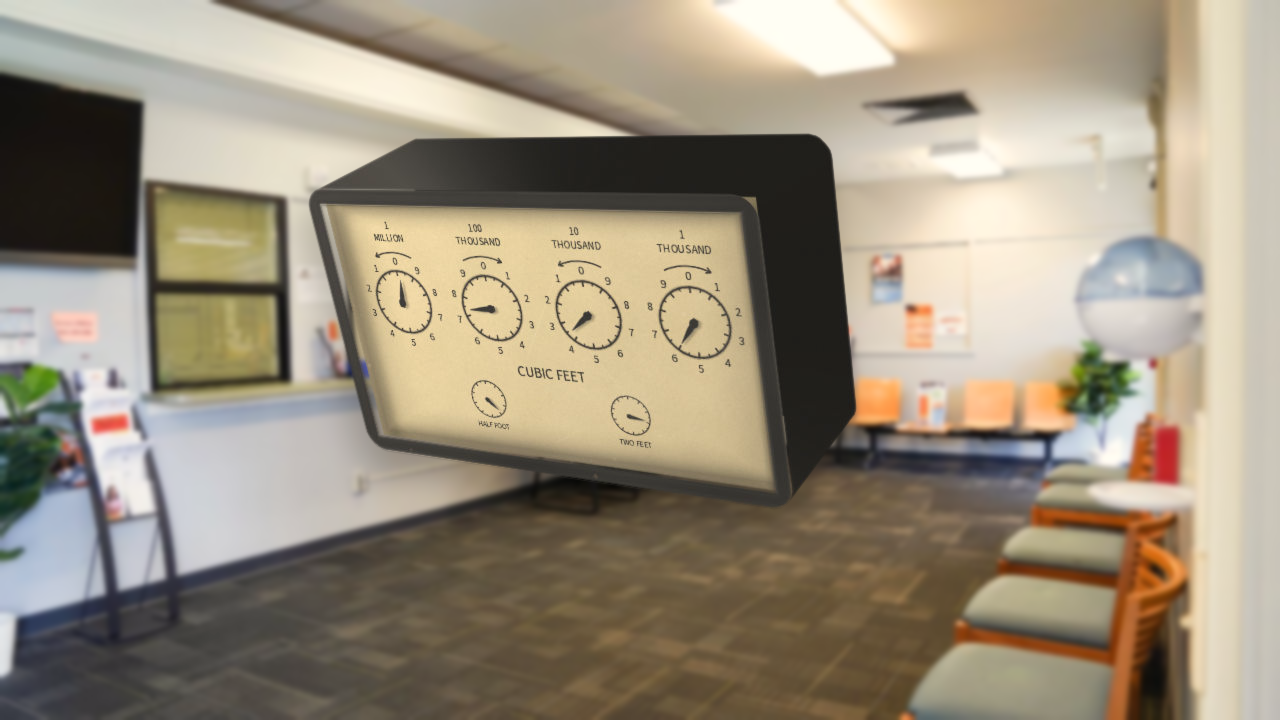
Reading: 973600 ft³
